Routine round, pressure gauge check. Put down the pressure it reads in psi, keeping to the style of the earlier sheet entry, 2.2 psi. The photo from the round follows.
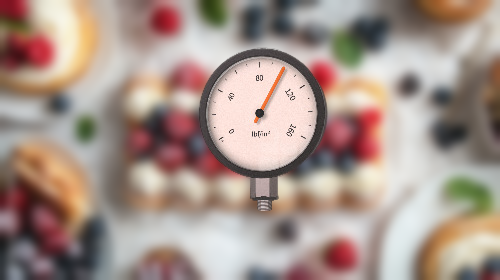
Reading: 100 psi
